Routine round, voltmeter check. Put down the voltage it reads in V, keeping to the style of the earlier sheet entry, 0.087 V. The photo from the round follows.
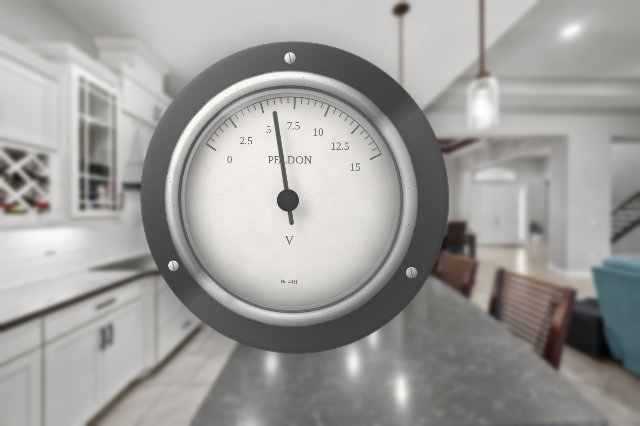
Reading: 6 V
